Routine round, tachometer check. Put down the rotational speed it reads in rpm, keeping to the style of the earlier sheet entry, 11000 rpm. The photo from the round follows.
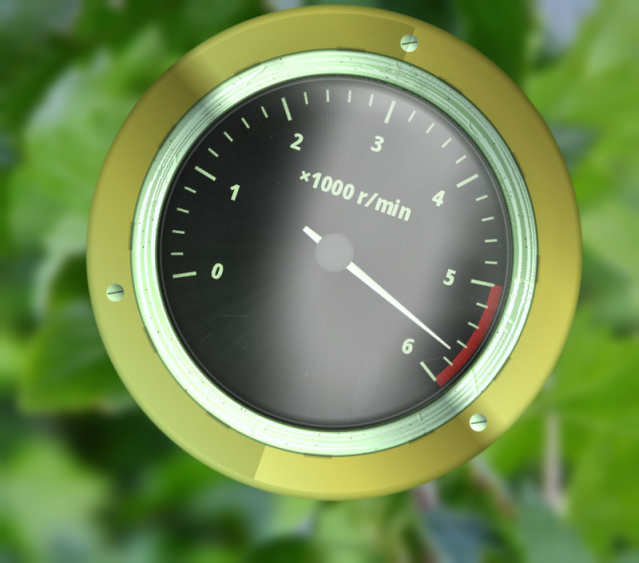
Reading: 5700 rpm
